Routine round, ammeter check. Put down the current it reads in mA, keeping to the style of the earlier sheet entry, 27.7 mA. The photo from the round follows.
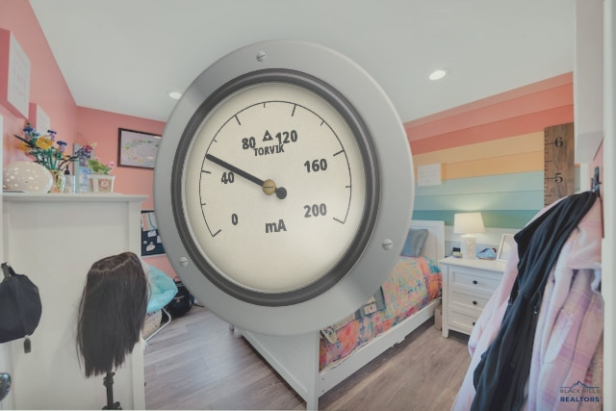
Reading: 50 mA
